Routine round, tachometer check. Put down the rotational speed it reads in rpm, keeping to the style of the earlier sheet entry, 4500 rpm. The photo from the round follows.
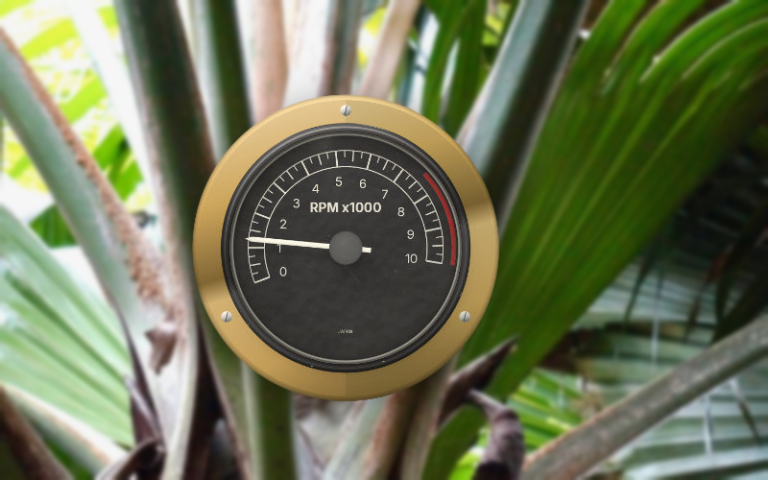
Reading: 1250 rpm
